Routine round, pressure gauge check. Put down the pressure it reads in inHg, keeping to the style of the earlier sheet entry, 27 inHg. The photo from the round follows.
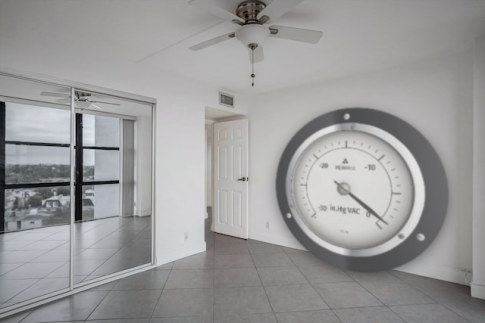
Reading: -1 inHg
